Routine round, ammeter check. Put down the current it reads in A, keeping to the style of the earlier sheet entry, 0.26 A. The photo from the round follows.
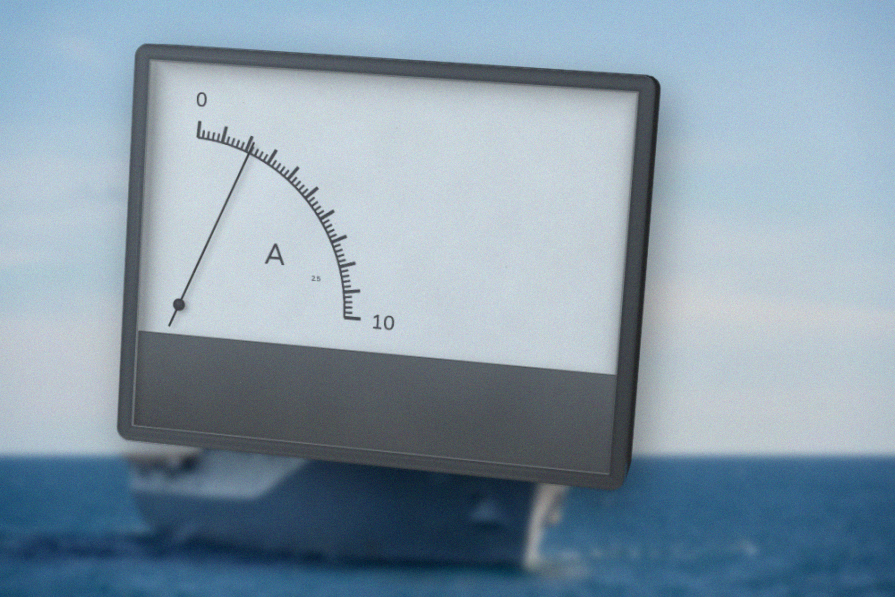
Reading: 2.2 A
